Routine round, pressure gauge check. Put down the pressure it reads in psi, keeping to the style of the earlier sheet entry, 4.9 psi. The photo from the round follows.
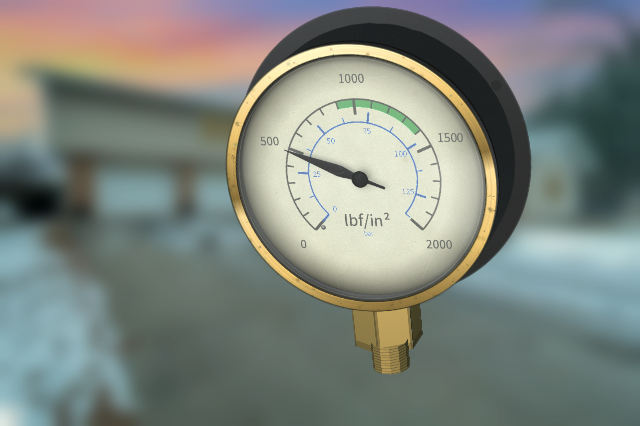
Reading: 500 psi
